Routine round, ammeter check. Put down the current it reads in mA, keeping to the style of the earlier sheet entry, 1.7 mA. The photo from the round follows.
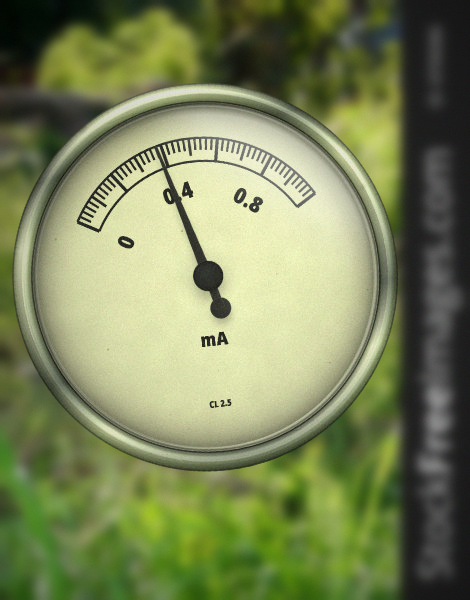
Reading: 0.38 mA
